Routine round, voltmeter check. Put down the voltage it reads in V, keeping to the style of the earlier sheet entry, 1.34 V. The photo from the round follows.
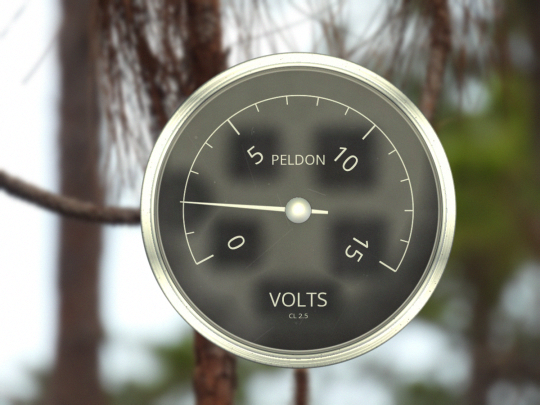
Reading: 2 V
